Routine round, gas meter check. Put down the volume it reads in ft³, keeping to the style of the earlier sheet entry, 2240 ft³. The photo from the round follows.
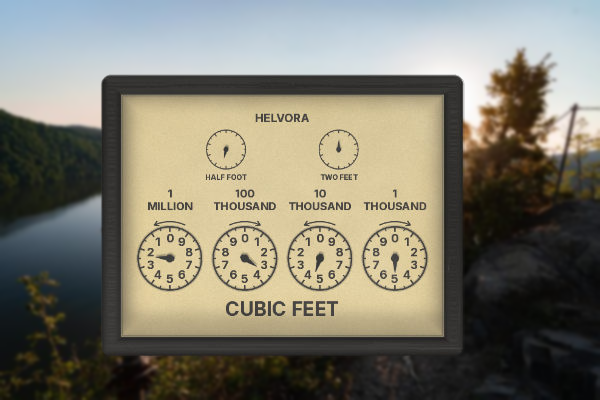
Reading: 234500 ft³
